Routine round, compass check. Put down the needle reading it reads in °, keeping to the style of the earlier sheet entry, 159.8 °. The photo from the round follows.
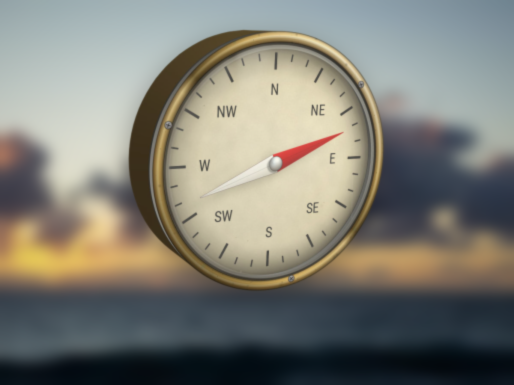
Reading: 70 °
